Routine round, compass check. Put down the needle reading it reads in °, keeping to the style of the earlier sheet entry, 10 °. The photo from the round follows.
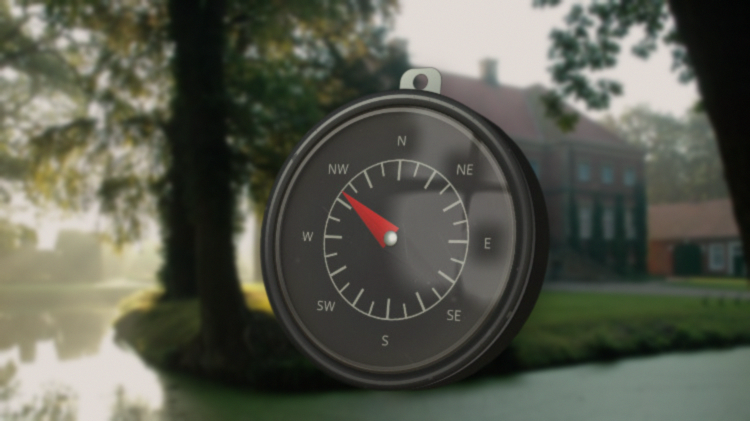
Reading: 307.5 °
